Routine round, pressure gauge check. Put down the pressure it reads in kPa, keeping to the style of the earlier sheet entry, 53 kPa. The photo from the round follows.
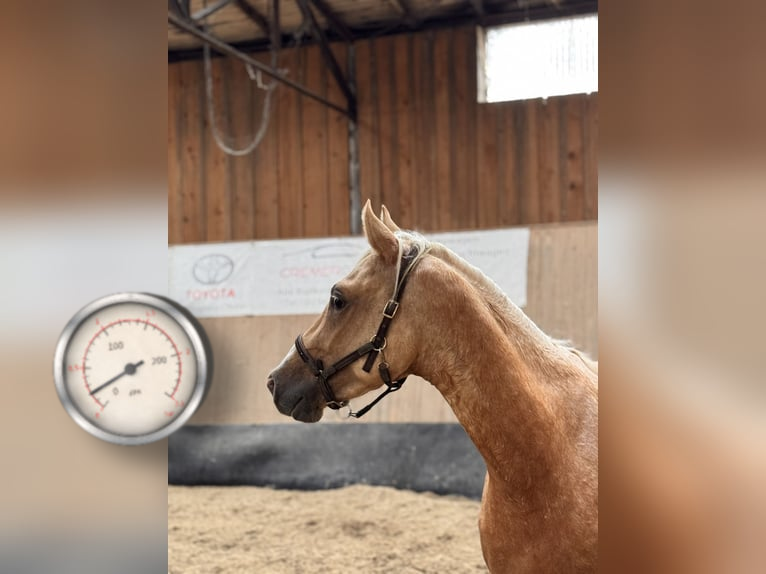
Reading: 20 kPa
